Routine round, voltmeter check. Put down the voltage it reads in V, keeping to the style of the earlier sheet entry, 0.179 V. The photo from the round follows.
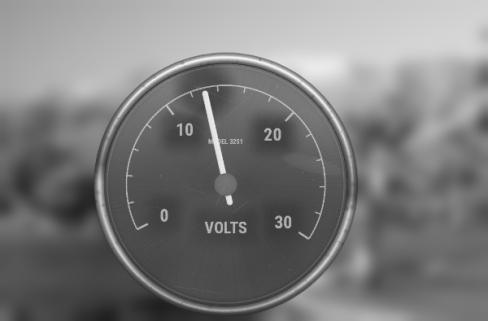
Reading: 13 V
